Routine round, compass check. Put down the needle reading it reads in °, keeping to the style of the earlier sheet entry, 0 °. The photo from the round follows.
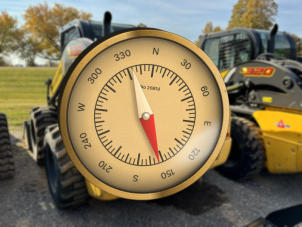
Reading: 155 °
